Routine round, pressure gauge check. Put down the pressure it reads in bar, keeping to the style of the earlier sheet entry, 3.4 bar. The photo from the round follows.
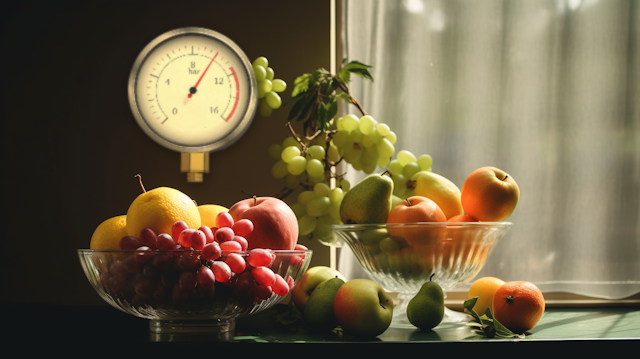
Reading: 10 bar
